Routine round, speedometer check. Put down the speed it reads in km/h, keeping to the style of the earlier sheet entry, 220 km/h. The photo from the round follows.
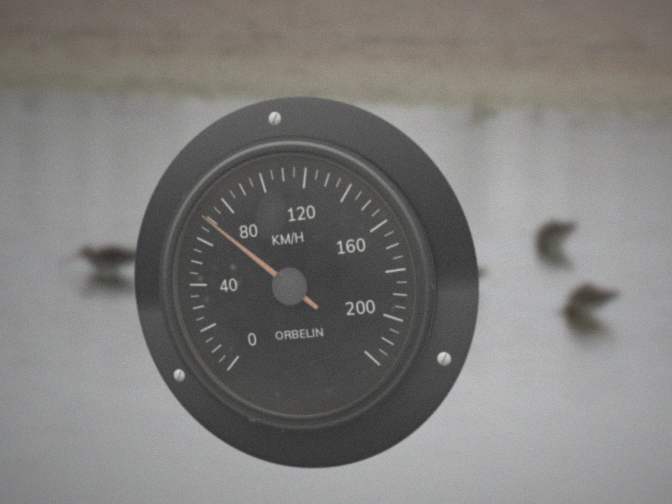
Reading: 70 km/h
